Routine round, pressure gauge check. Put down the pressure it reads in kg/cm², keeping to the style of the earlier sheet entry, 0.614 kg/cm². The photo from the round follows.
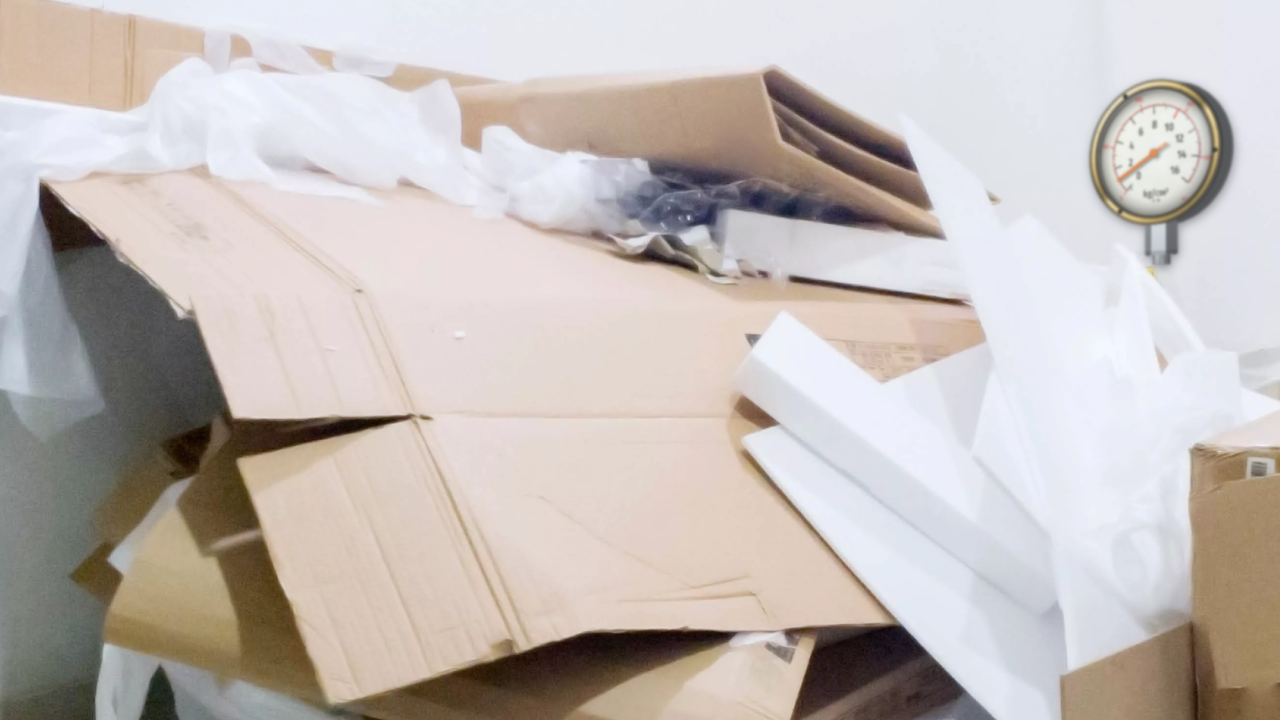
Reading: 1 kg/cm²
